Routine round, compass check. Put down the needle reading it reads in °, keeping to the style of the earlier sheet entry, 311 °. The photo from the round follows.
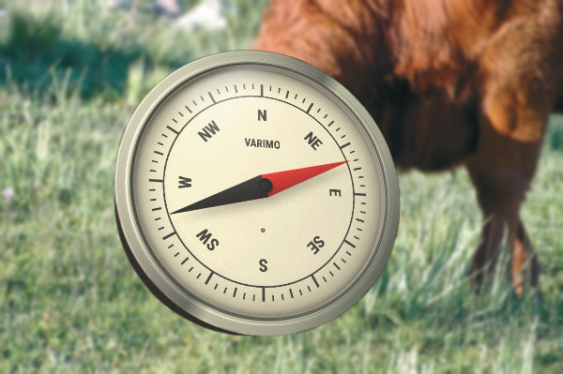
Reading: 70 °
